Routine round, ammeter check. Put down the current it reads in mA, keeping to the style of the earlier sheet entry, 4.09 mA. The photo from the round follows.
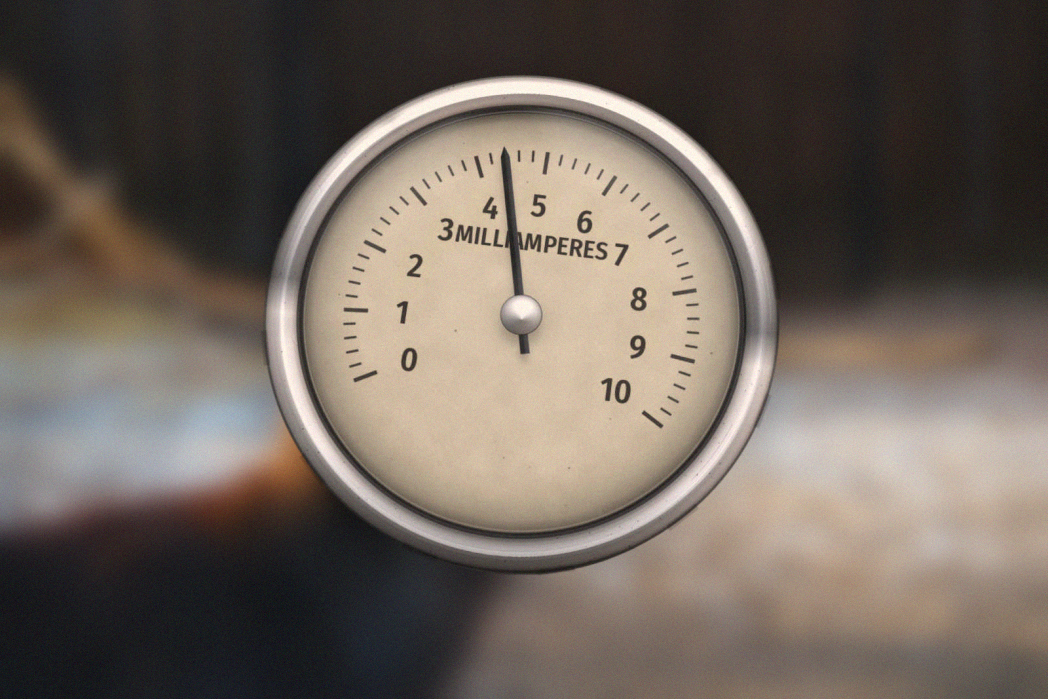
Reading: 4.4 mA
